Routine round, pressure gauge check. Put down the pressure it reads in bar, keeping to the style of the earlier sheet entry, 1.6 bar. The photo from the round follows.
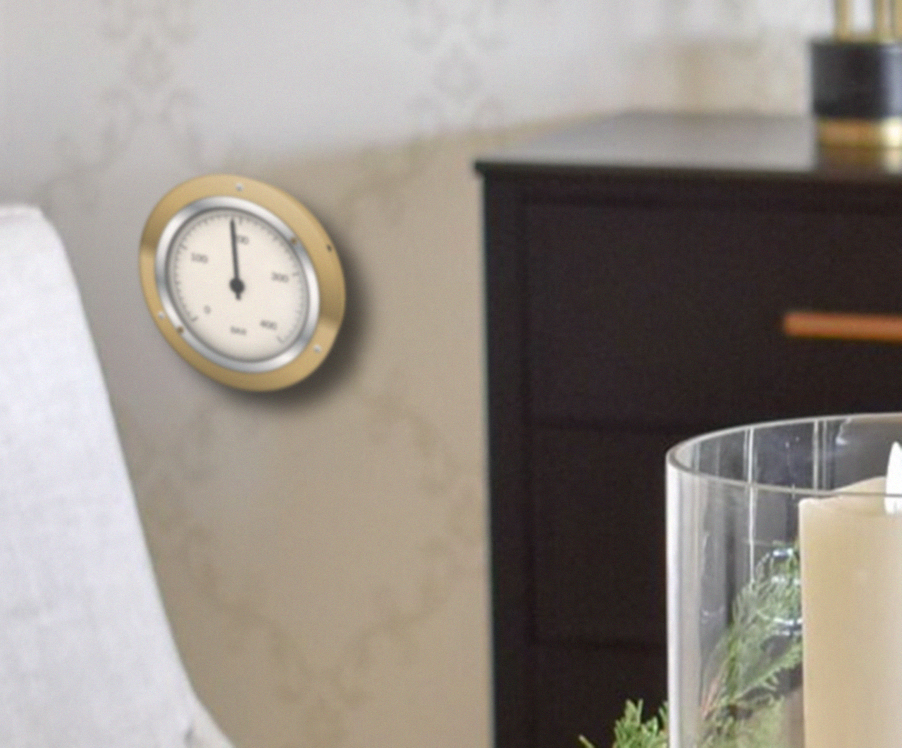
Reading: 190 bar
